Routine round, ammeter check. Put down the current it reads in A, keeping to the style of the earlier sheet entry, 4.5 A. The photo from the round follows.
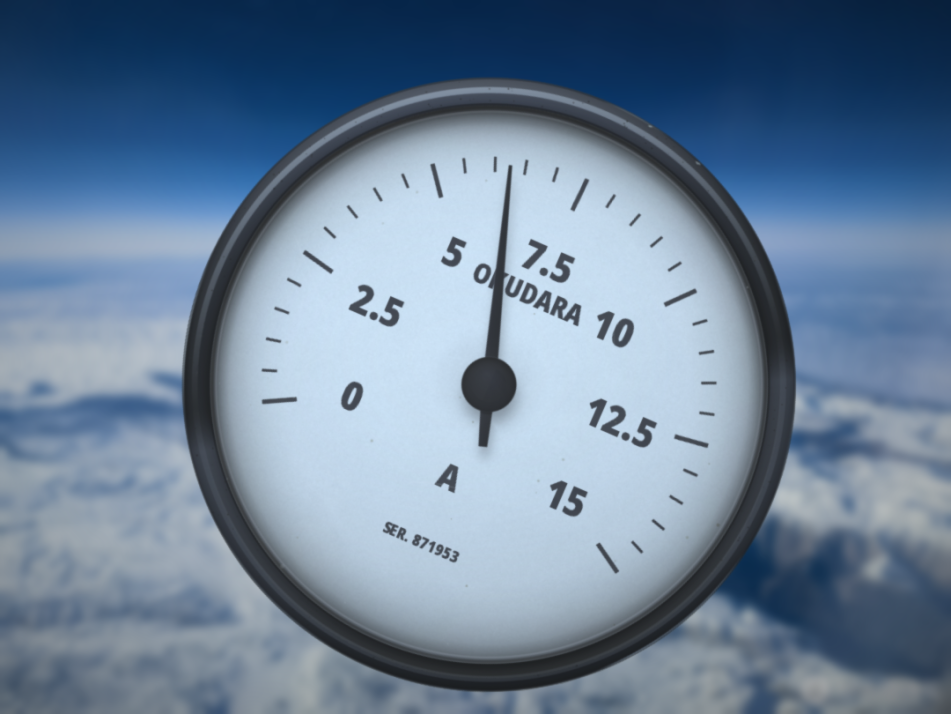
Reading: 6.25 A
